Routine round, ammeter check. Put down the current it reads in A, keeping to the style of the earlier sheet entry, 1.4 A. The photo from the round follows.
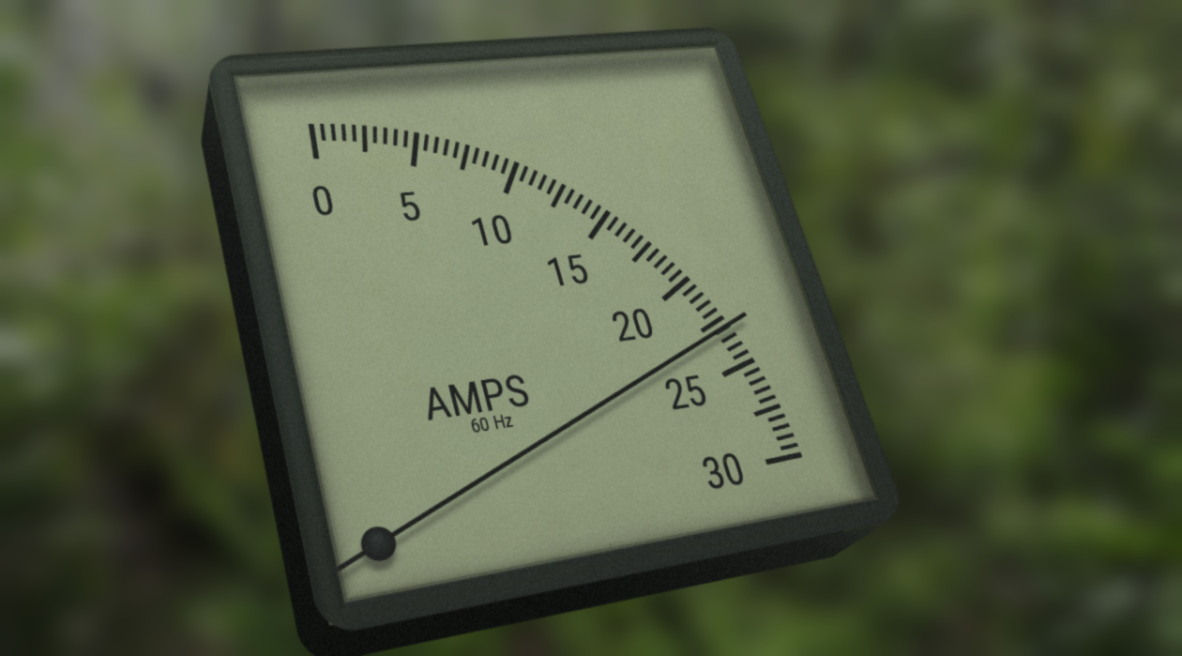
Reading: 23 A
